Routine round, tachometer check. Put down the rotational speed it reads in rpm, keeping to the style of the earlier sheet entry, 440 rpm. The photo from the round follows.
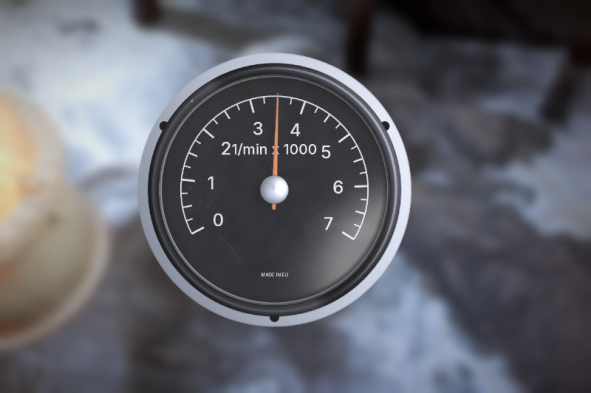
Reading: 3500 rpm
